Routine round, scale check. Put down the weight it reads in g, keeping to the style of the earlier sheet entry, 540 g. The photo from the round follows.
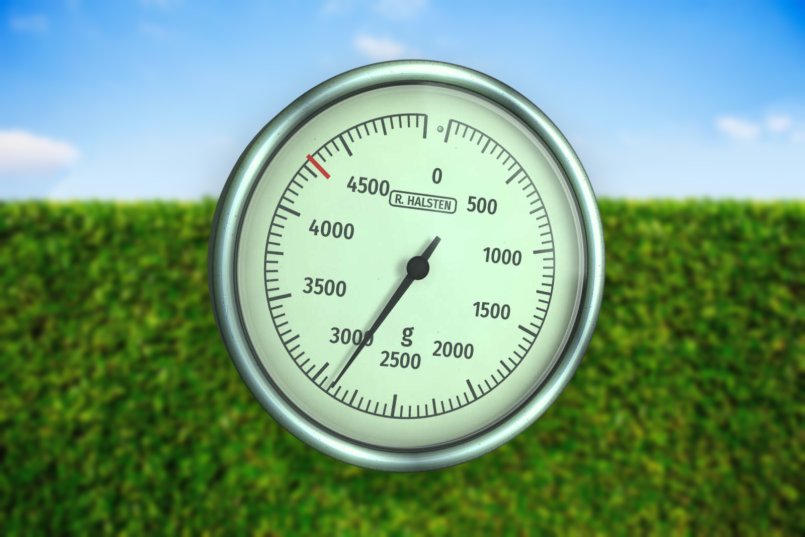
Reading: 2900 g
